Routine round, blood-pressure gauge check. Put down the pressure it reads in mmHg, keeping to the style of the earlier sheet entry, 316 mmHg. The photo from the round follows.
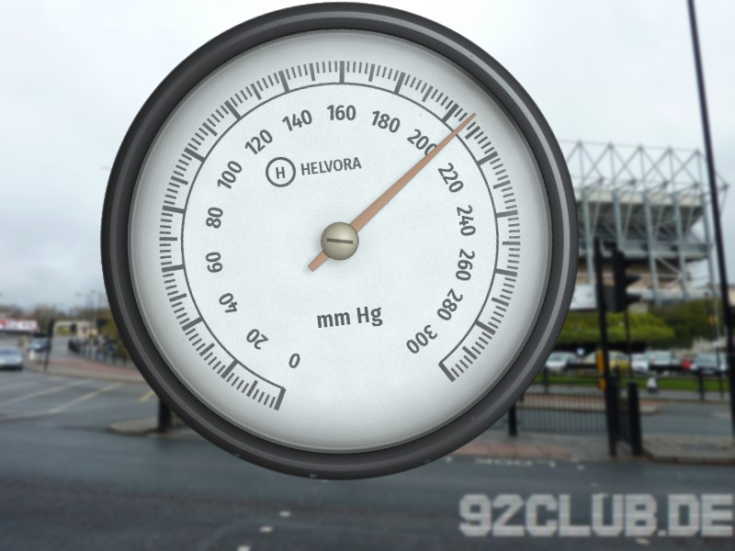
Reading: 206 mmHg
